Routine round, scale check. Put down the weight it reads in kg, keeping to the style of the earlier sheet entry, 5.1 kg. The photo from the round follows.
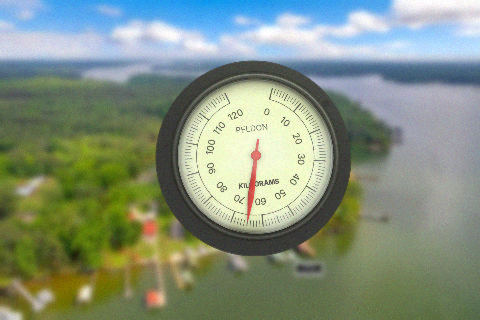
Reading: 65 kg
